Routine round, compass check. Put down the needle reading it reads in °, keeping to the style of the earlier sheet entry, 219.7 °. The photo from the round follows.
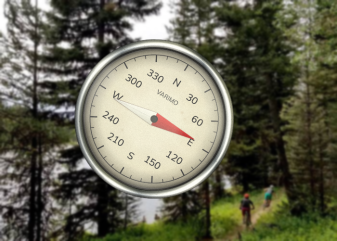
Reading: 85 °
